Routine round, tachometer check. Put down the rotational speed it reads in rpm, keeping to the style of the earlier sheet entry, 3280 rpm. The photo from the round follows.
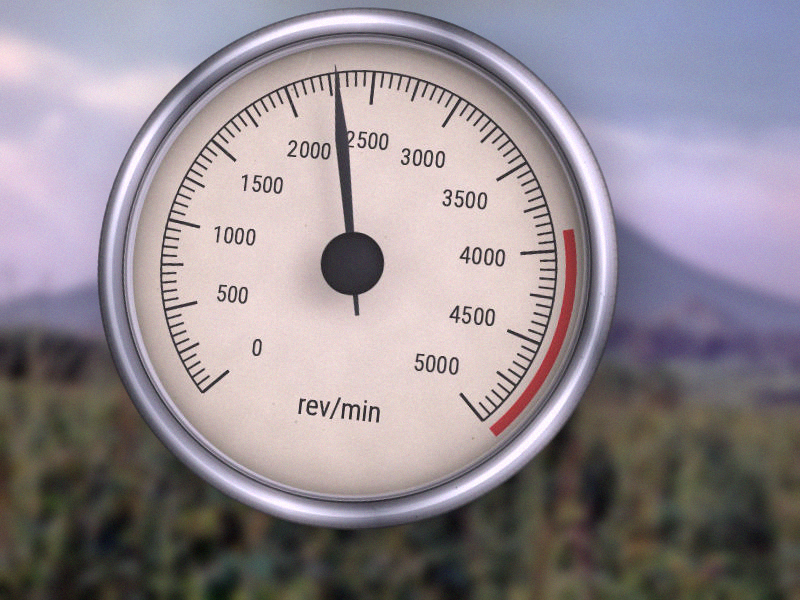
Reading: 2300 rpm
